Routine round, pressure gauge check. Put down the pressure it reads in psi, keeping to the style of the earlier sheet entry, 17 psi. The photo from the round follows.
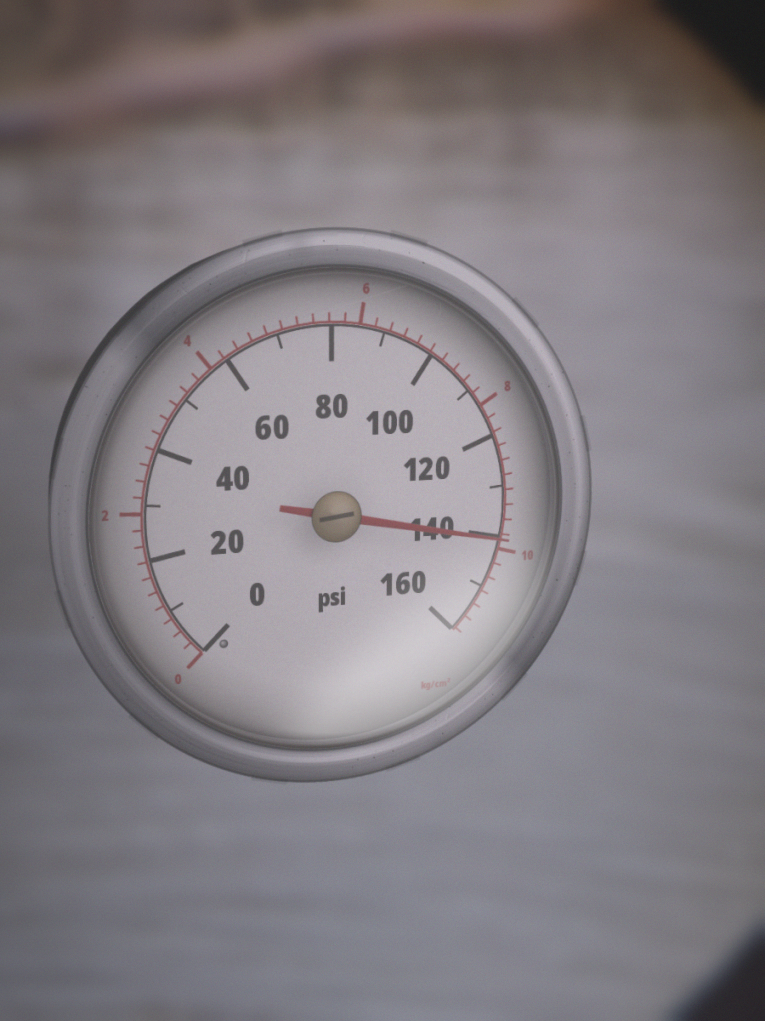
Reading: 140 psi
